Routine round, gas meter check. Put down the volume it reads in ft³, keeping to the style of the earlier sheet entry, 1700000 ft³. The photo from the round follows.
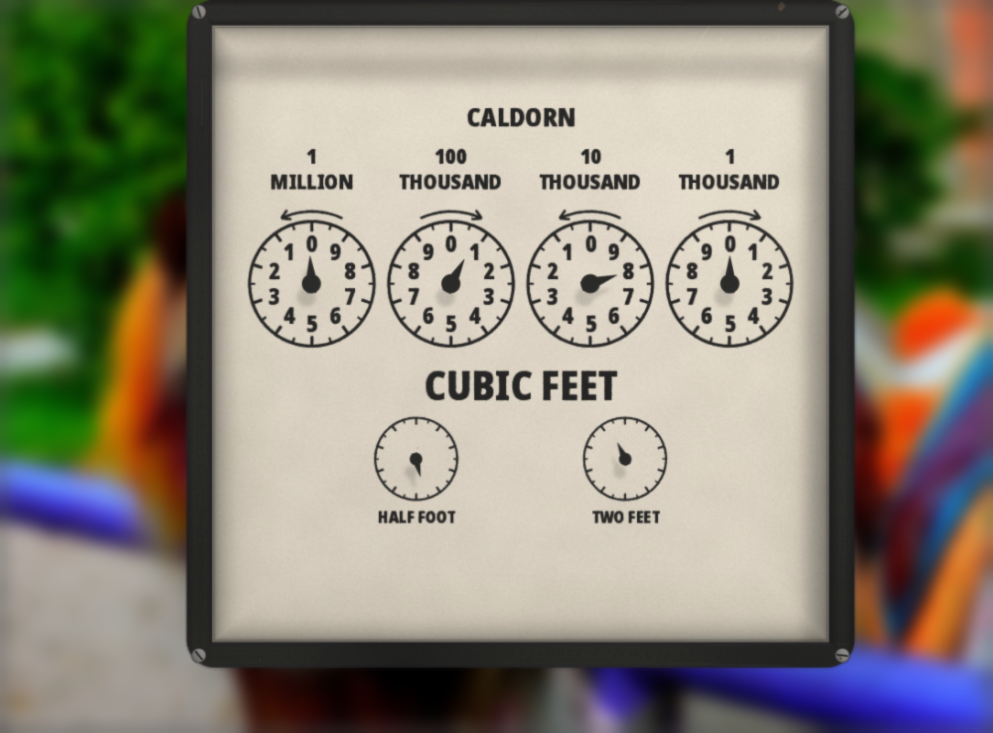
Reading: 8000 ft³
